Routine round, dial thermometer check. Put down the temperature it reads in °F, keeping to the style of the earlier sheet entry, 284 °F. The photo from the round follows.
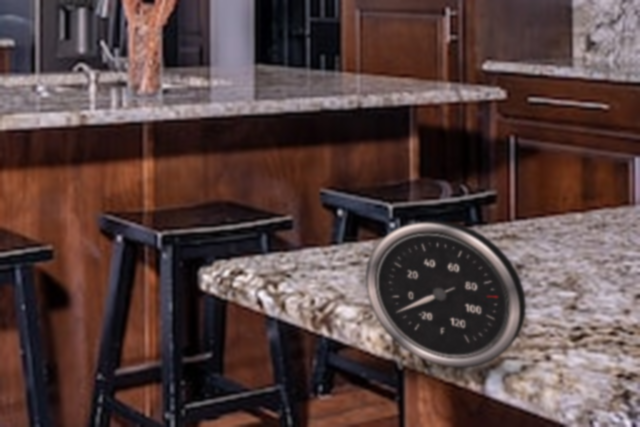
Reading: -8 °F
